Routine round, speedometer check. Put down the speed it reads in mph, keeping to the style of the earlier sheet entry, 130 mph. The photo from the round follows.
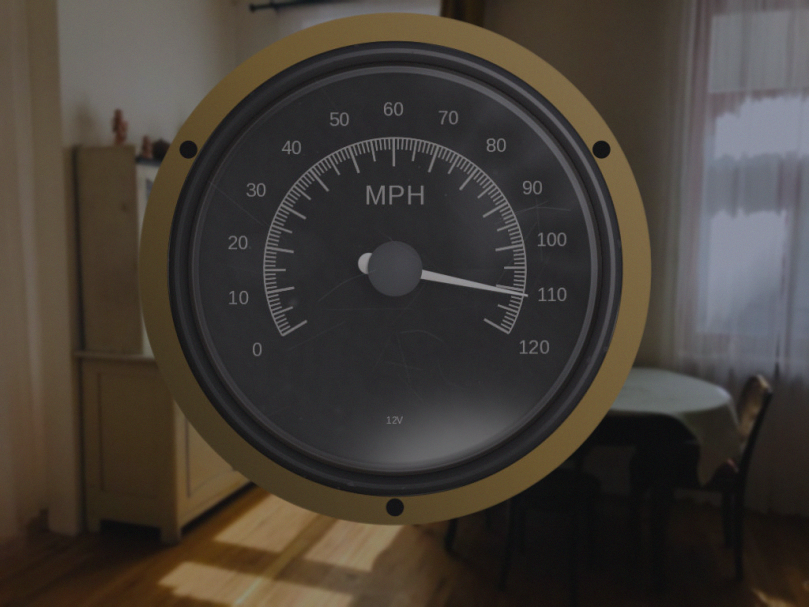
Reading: 111 mph
